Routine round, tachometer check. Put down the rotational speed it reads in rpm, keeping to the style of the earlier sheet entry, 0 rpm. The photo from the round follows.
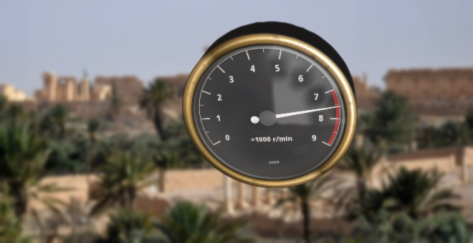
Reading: 7500 rpm
